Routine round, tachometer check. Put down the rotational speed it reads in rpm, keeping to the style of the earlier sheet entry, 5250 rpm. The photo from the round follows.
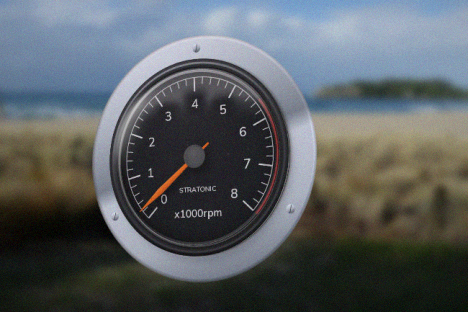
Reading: 200 rpm
